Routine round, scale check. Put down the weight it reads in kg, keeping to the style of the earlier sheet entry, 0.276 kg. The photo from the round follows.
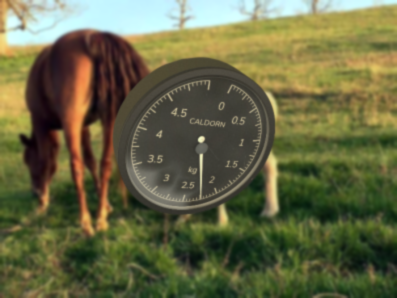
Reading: 2.25 kg
